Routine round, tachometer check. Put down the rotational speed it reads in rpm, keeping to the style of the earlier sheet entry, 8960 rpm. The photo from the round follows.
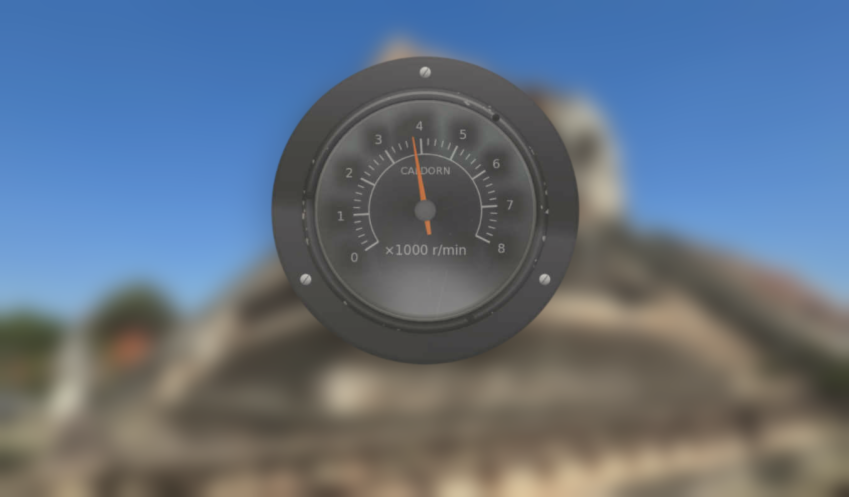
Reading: 3800 rpm
